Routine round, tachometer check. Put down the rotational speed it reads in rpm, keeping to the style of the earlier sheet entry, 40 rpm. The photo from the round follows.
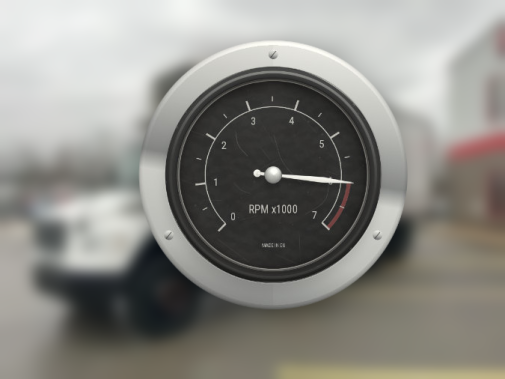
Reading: 6000 rpm
